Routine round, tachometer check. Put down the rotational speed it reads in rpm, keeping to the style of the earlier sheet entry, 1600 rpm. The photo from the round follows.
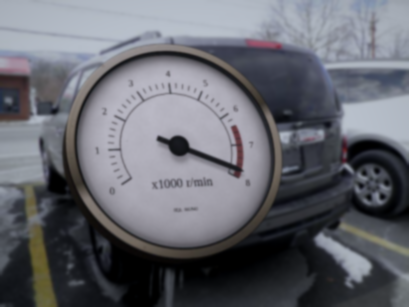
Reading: 7800 rpm
